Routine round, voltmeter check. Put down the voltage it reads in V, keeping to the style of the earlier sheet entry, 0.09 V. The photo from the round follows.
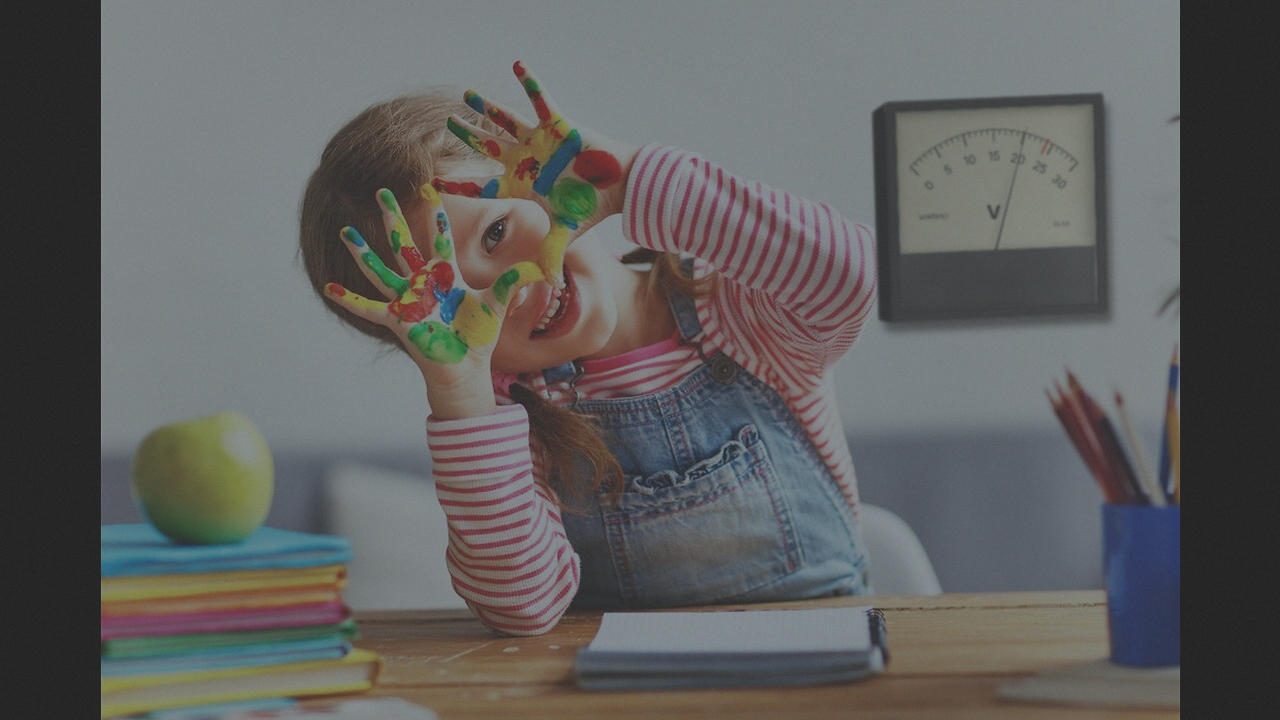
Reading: 20 V
